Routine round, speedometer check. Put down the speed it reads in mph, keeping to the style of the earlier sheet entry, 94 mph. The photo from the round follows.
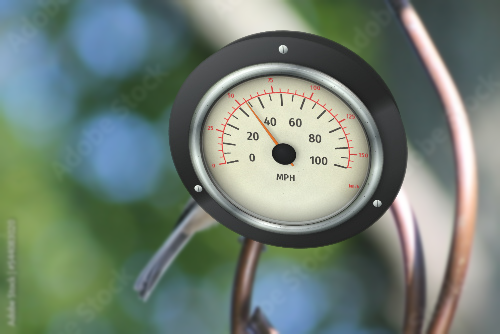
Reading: 35 mph
